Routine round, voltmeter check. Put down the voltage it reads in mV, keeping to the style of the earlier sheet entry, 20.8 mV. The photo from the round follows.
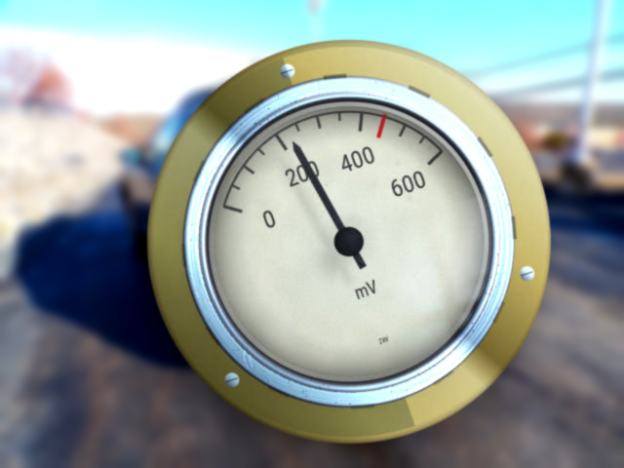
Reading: 225 mV
